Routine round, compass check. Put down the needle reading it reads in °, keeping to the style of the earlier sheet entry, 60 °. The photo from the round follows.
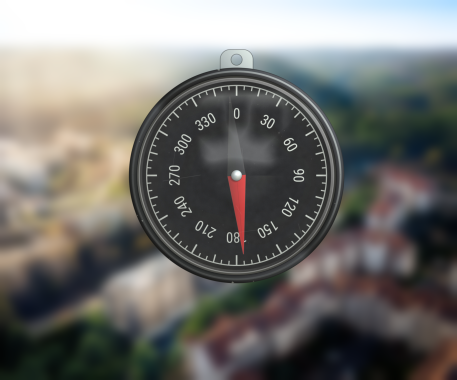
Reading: 175 °
